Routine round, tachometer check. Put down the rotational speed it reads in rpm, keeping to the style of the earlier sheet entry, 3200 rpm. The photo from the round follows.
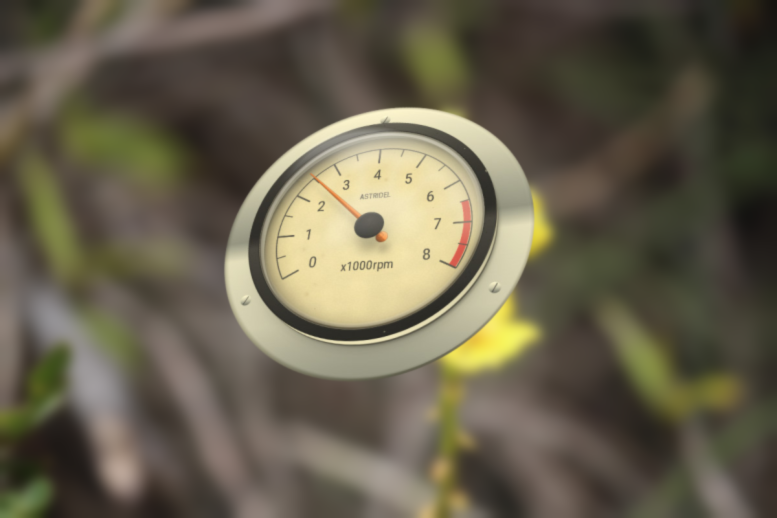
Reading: 2500 rpm
